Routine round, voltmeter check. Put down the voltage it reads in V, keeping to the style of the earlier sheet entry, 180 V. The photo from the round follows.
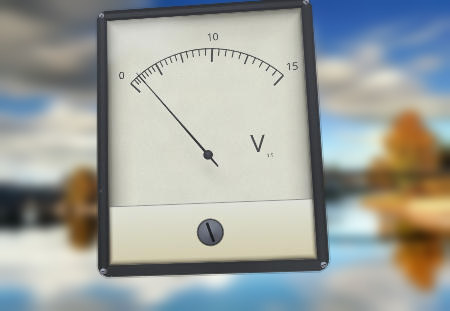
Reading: 2.5 V
